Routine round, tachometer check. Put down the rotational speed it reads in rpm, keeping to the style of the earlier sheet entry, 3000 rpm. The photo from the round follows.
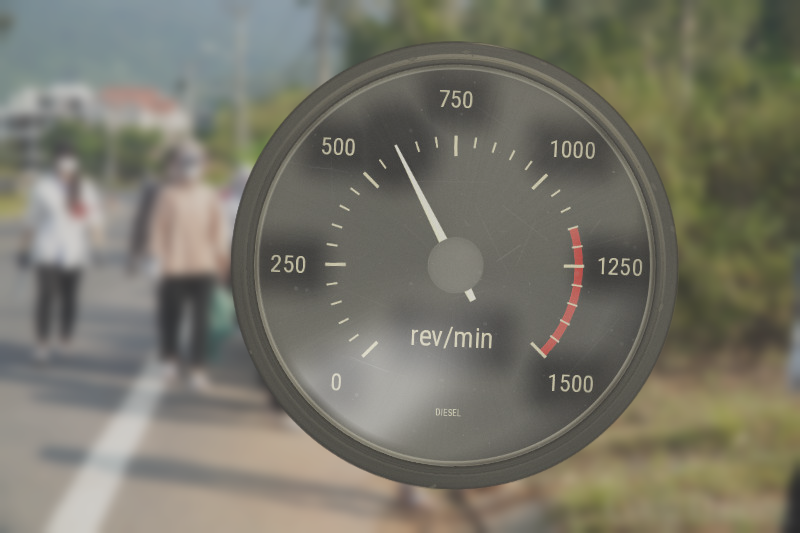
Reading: 600 rpm
